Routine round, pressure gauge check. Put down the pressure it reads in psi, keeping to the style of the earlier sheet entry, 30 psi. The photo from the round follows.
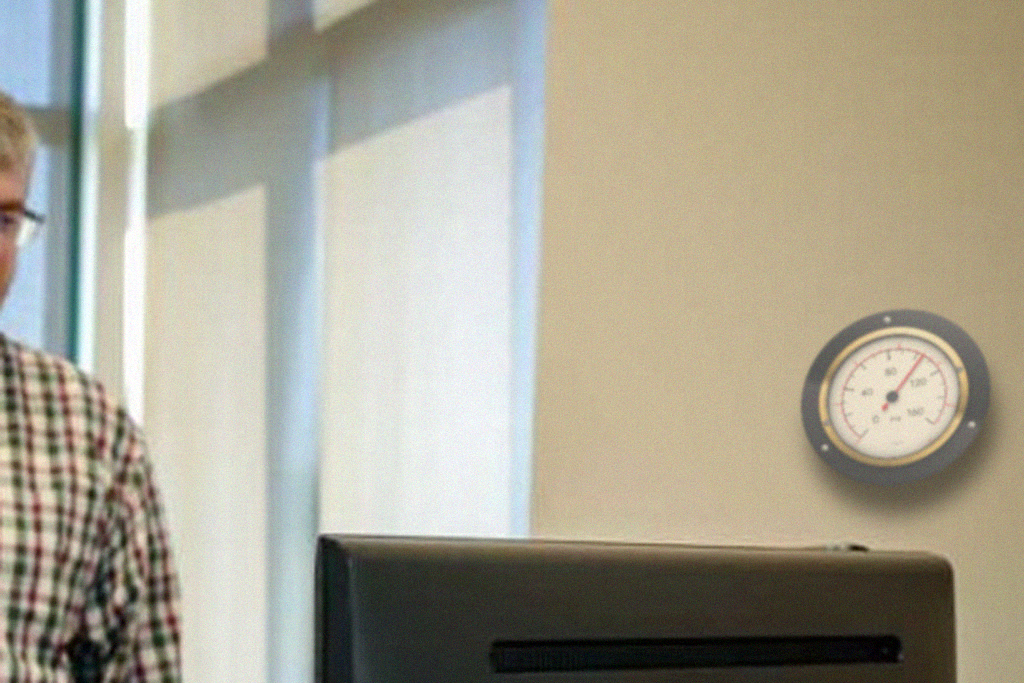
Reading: 105 psi
